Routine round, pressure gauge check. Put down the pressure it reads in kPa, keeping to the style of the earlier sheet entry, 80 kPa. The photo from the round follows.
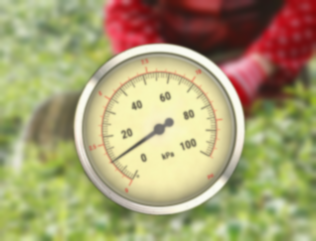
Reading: 10 kPa
